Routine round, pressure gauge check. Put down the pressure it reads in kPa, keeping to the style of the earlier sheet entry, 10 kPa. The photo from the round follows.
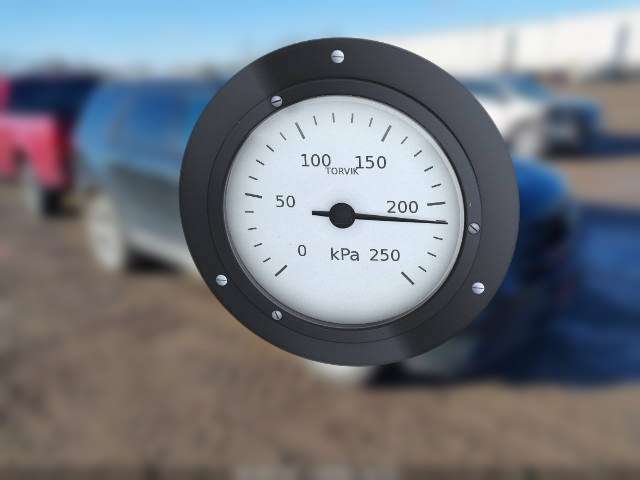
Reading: 210 kPa
